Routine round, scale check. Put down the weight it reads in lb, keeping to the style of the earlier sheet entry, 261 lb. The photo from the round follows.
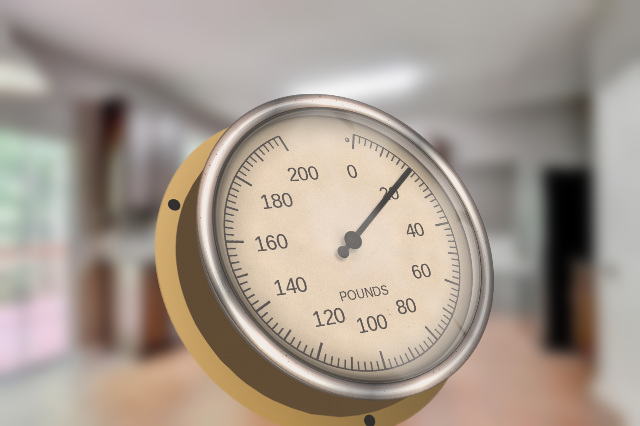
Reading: 20 lb
